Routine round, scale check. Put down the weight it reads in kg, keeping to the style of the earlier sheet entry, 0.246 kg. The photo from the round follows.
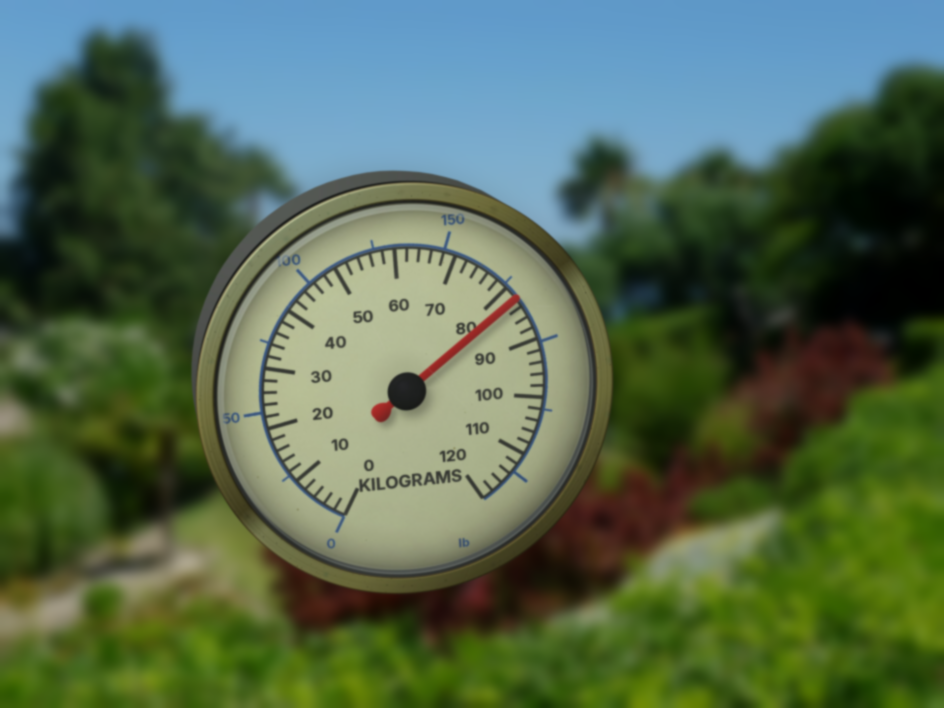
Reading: 82 kg
